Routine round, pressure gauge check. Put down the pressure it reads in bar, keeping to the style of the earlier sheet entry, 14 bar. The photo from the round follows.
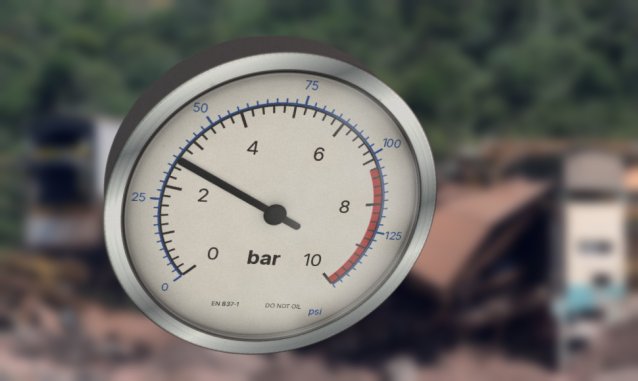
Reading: 2.6 bar
